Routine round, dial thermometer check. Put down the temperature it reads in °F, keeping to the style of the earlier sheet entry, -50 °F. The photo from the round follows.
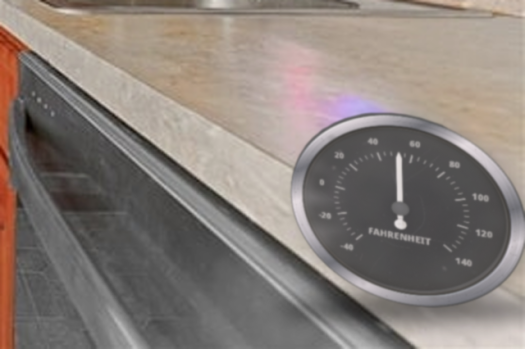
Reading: 52 °F
